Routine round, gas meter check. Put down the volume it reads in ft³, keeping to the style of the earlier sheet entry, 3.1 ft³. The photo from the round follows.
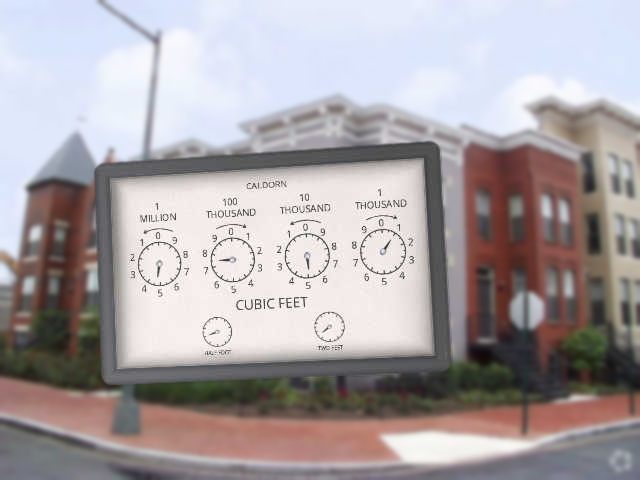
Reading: 475100 ft³
